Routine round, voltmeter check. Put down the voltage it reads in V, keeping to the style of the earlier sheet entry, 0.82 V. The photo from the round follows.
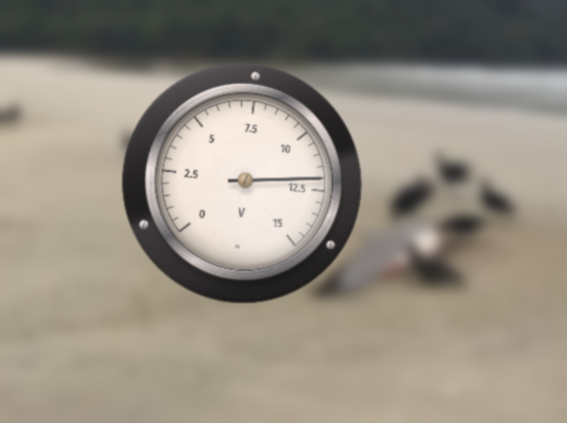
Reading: 12 V
